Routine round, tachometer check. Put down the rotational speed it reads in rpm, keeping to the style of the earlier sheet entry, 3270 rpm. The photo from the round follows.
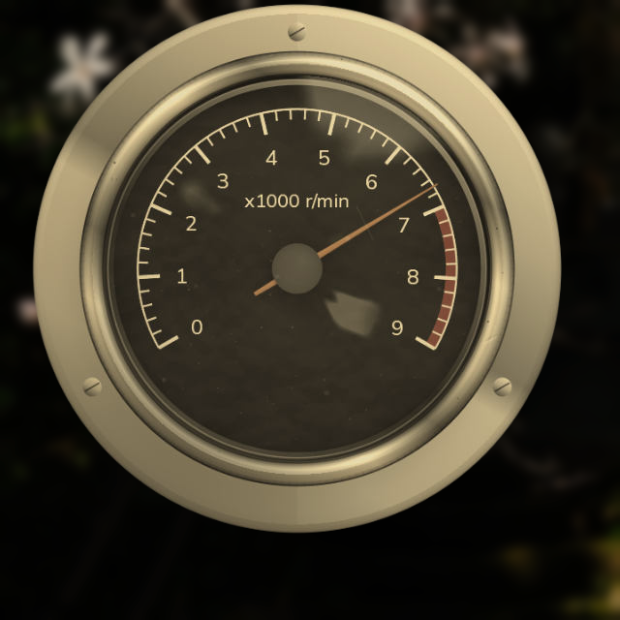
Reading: 6700 rpm
